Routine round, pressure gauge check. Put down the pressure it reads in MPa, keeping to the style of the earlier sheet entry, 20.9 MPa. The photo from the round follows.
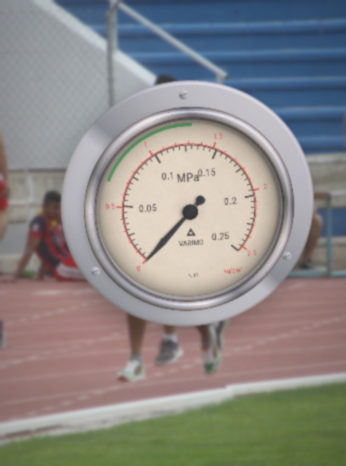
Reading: 0 MPa
